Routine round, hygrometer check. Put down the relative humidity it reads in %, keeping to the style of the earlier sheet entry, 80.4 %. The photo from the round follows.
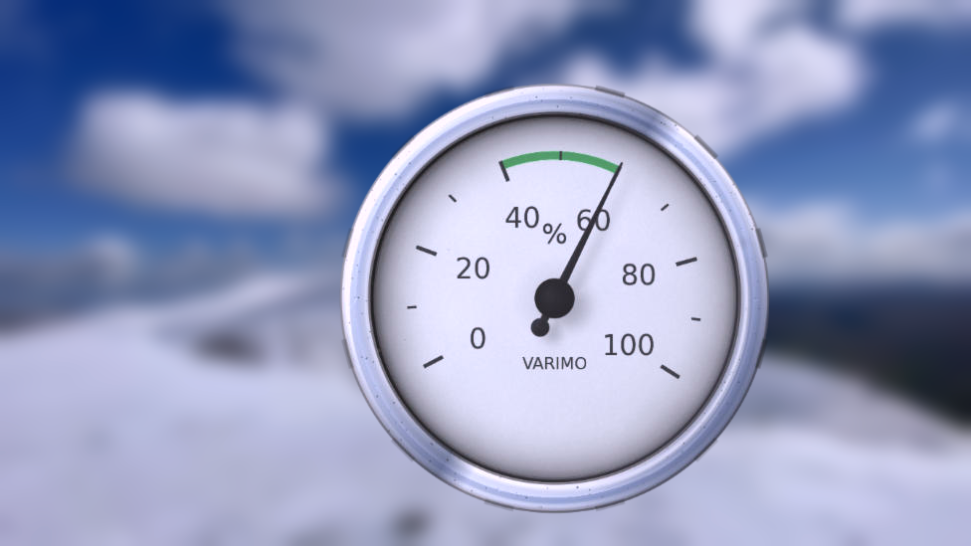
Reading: 60 %
